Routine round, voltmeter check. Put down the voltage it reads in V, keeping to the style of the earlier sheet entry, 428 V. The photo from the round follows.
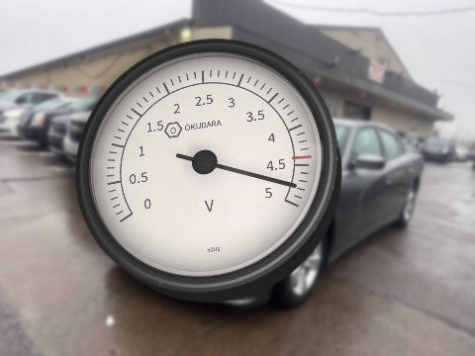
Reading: 4.8 V
